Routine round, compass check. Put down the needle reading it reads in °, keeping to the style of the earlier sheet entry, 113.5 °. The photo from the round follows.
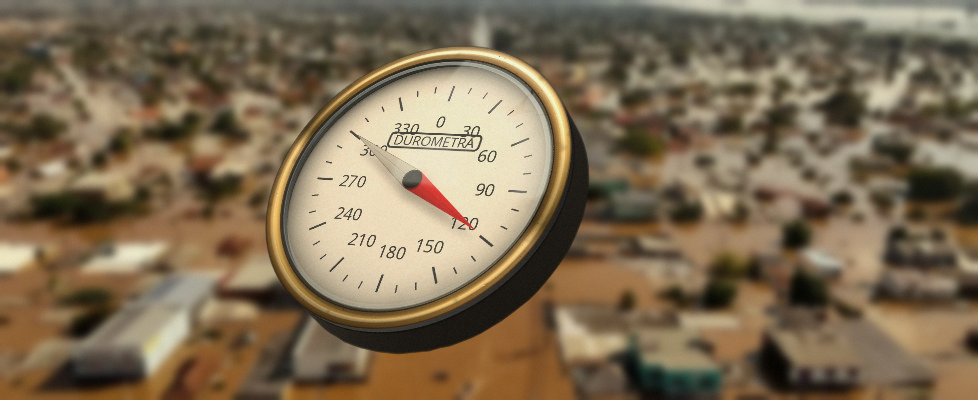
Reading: 120 °
